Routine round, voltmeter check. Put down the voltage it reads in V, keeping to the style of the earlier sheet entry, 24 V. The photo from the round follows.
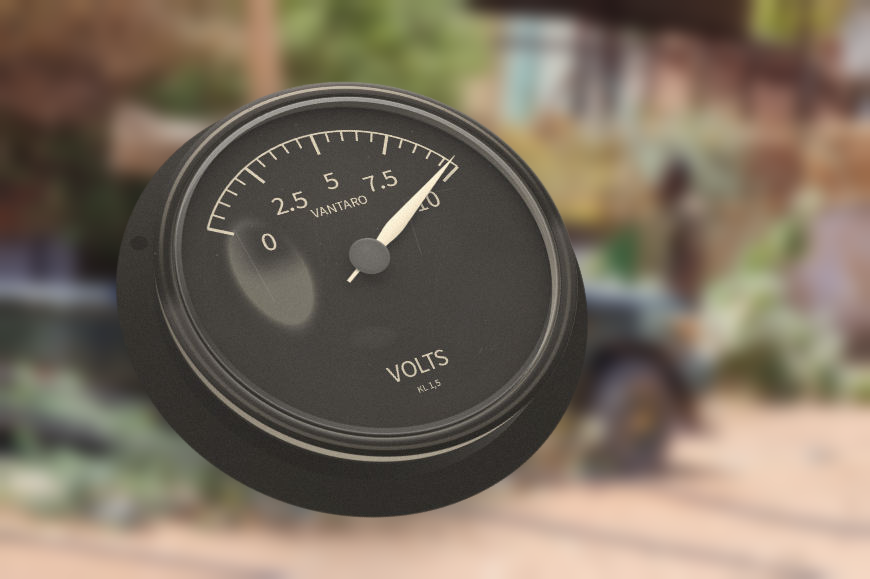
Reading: 9.75 V
